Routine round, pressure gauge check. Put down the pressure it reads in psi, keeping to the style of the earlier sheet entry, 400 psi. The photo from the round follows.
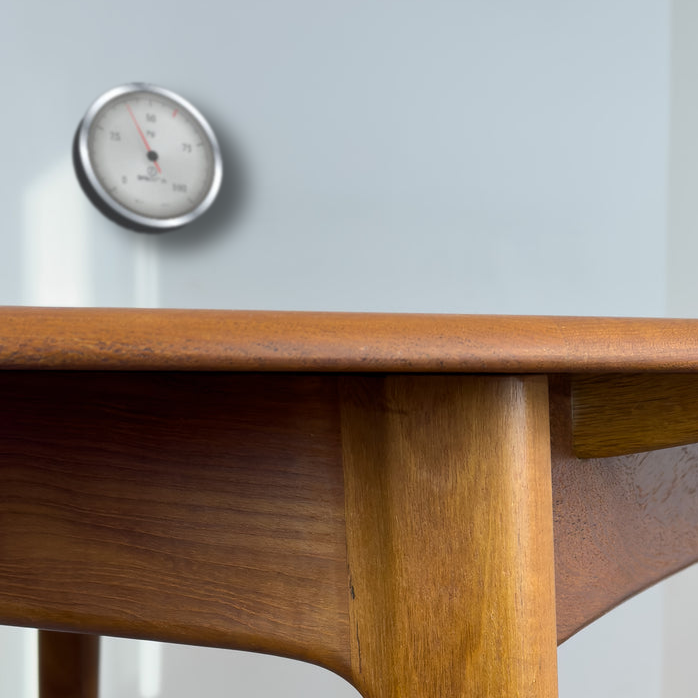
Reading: 40 psi
